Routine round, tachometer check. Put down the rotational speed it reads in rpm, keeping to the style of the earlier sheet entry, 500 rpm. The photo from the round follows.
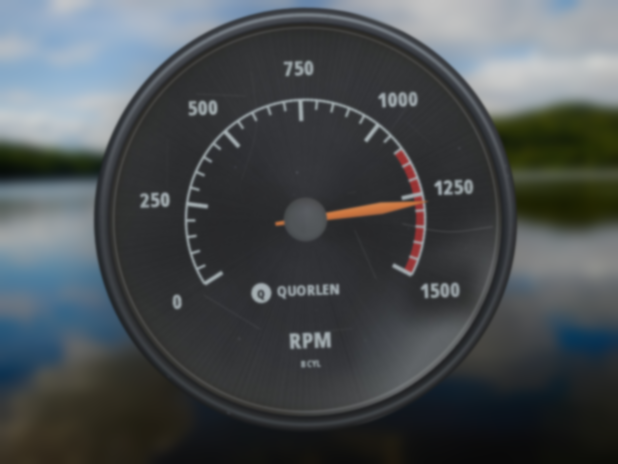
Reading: 1275 rpm
